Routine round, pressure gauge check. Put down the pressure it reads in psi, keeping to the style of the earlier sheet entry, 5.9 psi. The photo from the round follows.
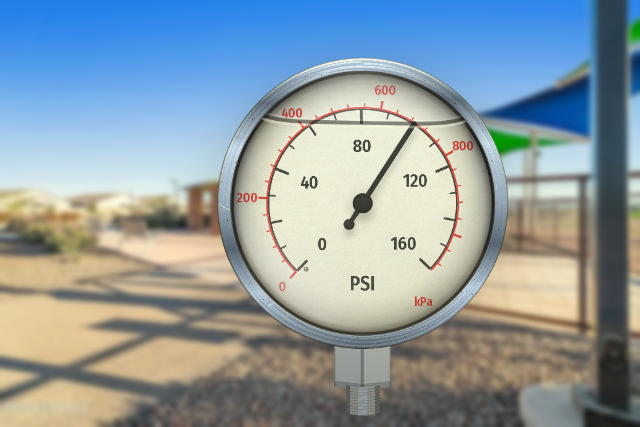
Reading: 100 psi
